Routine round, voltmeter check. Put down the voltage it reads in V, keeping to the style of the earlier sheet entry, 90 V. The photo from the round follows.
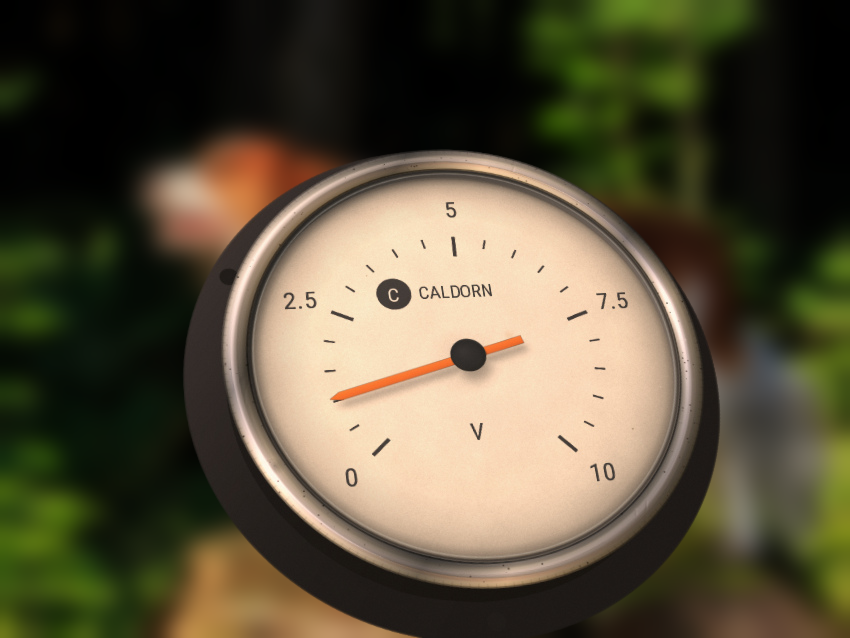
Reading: 1 V
